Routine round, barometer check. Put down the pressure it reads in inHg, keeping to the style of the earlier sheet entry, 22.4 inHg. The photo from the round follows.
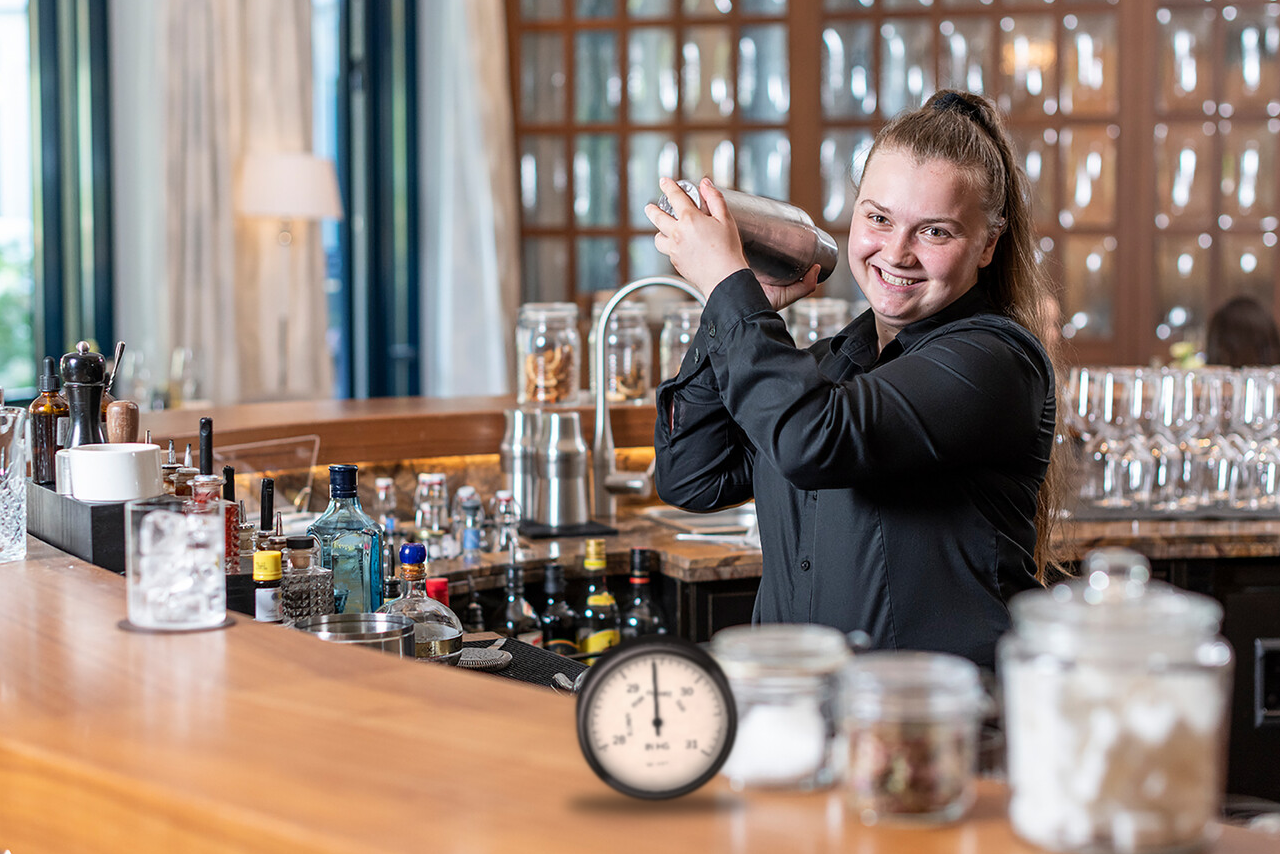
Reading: 29.4 inHg
